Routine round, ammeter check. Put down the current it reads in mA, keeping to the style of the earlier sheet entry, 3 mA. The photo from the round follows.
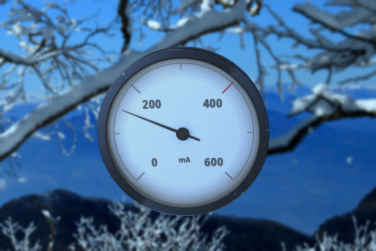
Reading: 150 mA
